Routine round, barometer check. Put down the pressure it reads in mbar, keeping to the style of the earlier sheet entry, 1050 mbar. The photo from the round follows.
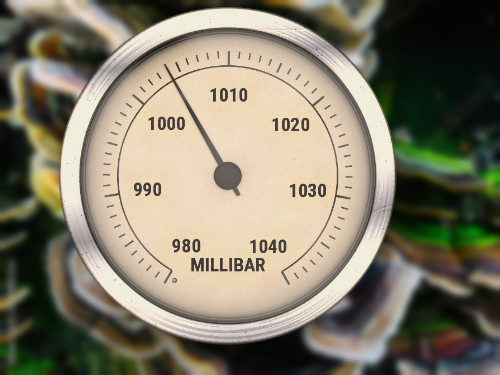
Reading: 1004 mbar
